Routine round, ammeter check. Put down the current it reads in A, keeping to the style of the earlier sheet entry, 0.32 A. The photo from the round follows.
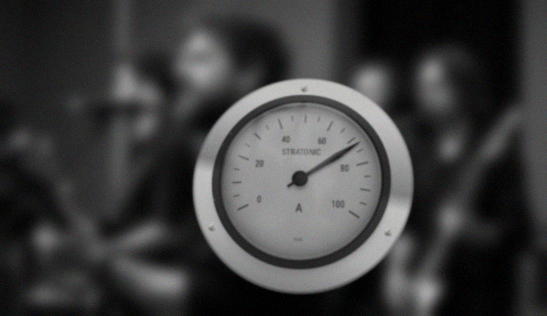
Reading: 72.5 A
